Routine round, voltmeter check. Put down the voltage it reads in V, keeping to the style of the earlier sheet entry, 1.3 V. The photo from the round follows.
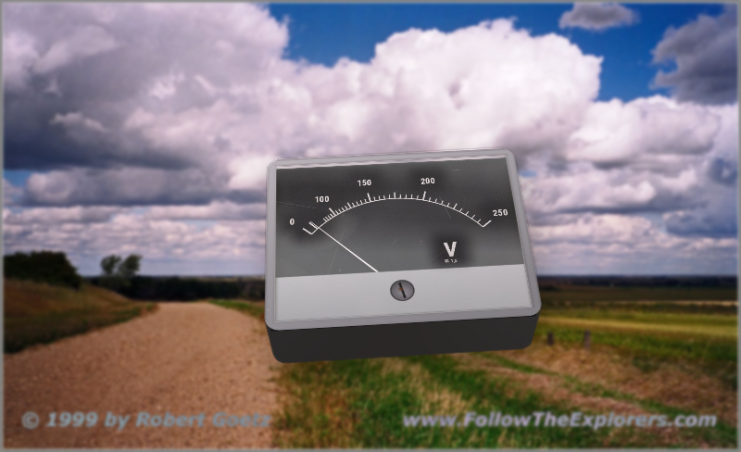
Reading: 50 V
